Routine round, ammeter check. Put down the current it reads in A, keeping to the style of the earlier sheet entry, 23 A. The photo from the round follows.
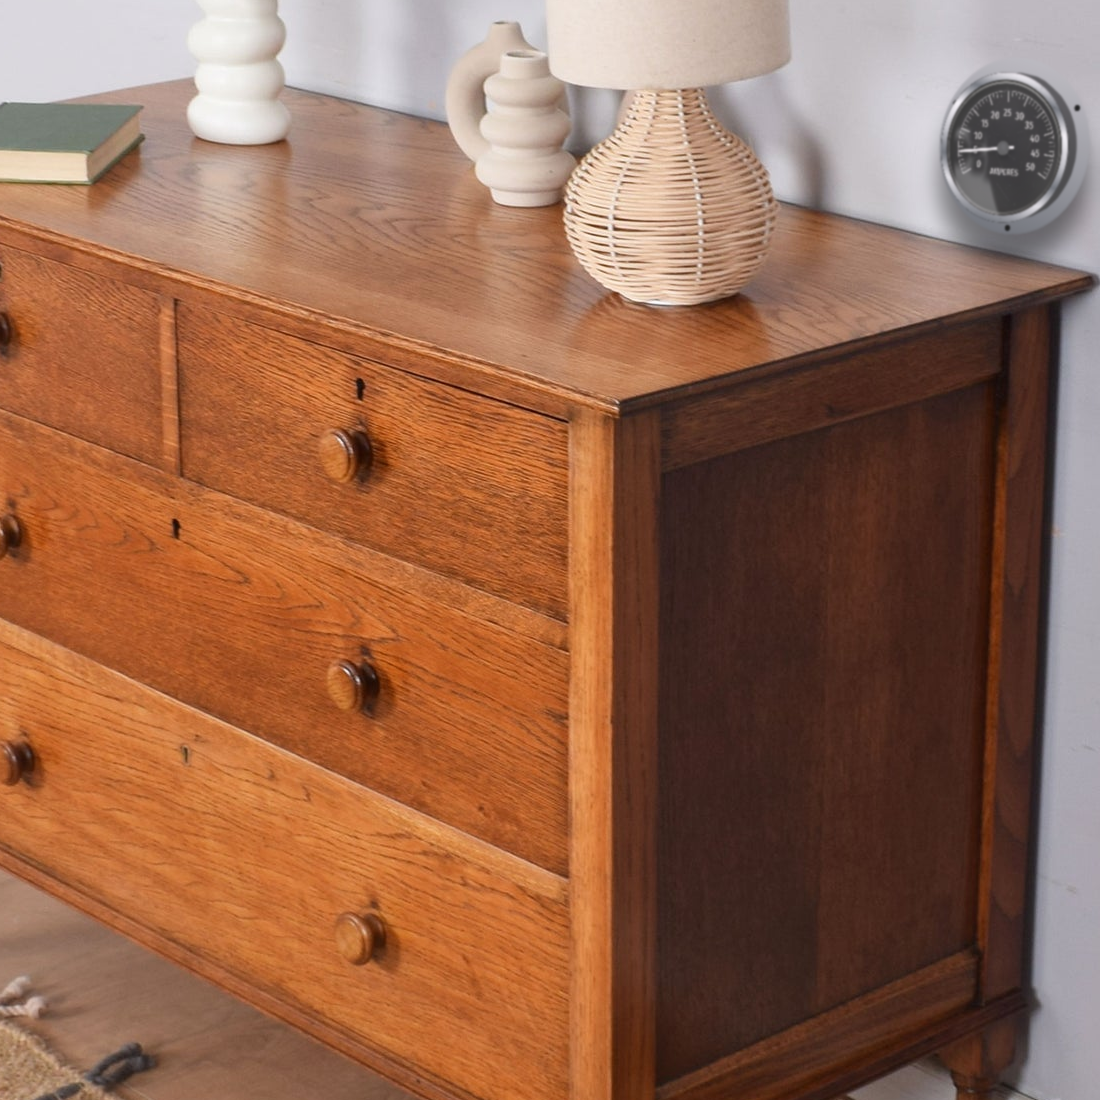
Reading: 5 A
